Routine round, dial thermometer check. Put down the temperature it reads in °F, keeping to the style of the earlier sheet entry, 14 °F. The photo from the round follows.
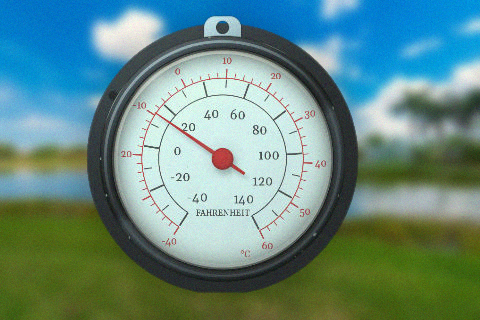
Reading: 15 °F
